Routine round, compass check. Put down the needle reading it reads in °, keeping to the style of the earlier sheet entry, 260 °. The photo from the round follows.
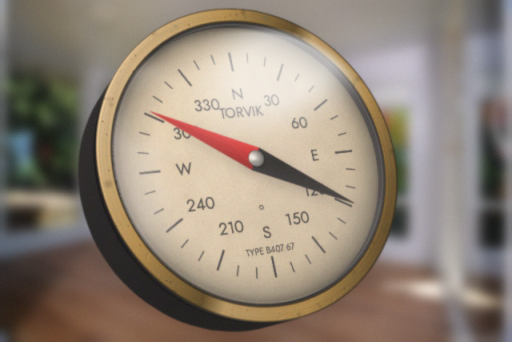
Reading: 300 °
